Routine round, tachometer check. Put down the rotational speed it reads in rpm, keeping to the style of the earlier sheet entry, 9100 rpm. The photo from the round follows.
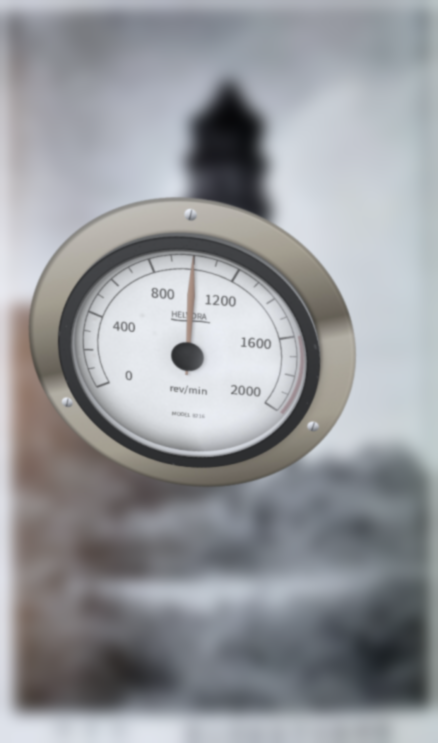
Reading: 1000 rpm
